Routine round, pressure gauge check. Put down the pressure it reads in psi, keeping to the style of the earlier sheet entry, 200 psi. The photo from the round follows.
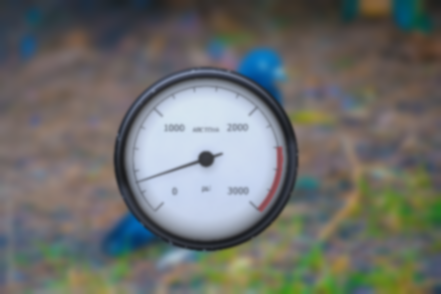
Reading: 300 psi
